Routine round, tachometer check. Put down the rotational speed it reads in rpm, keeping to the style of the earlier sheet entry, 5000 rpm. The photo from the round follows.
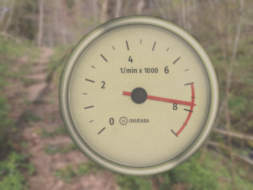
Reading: 7750 rpm
